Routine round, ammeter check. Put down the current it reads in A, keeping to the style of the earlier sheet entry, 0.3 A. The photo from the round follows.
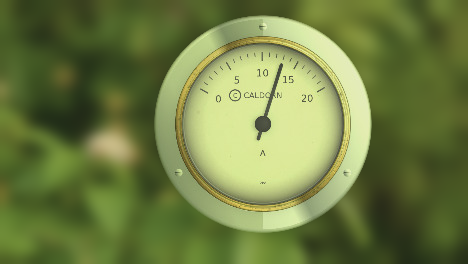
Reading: 13 A
